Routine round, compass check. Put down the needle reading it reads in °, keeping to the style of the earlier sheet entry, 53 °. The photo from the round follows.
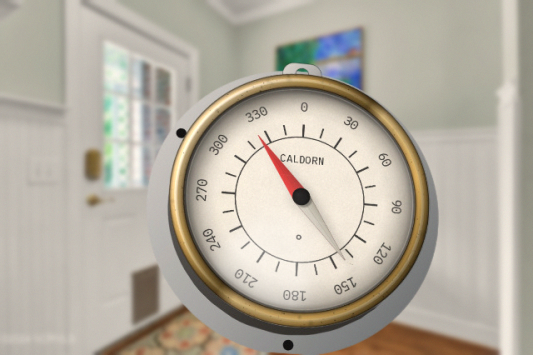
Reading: 322.5 °
